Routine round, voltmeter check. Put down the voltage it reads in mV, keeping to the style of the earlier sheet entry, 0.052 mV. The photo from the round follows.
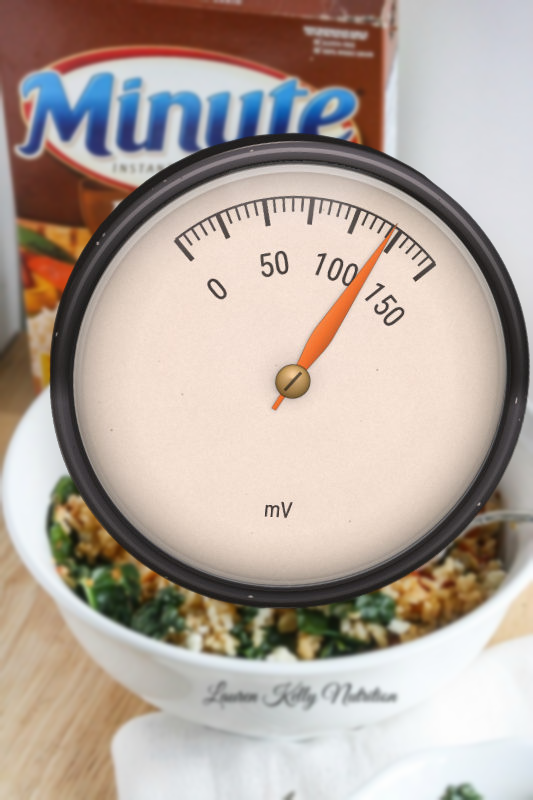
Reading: 120 mV
